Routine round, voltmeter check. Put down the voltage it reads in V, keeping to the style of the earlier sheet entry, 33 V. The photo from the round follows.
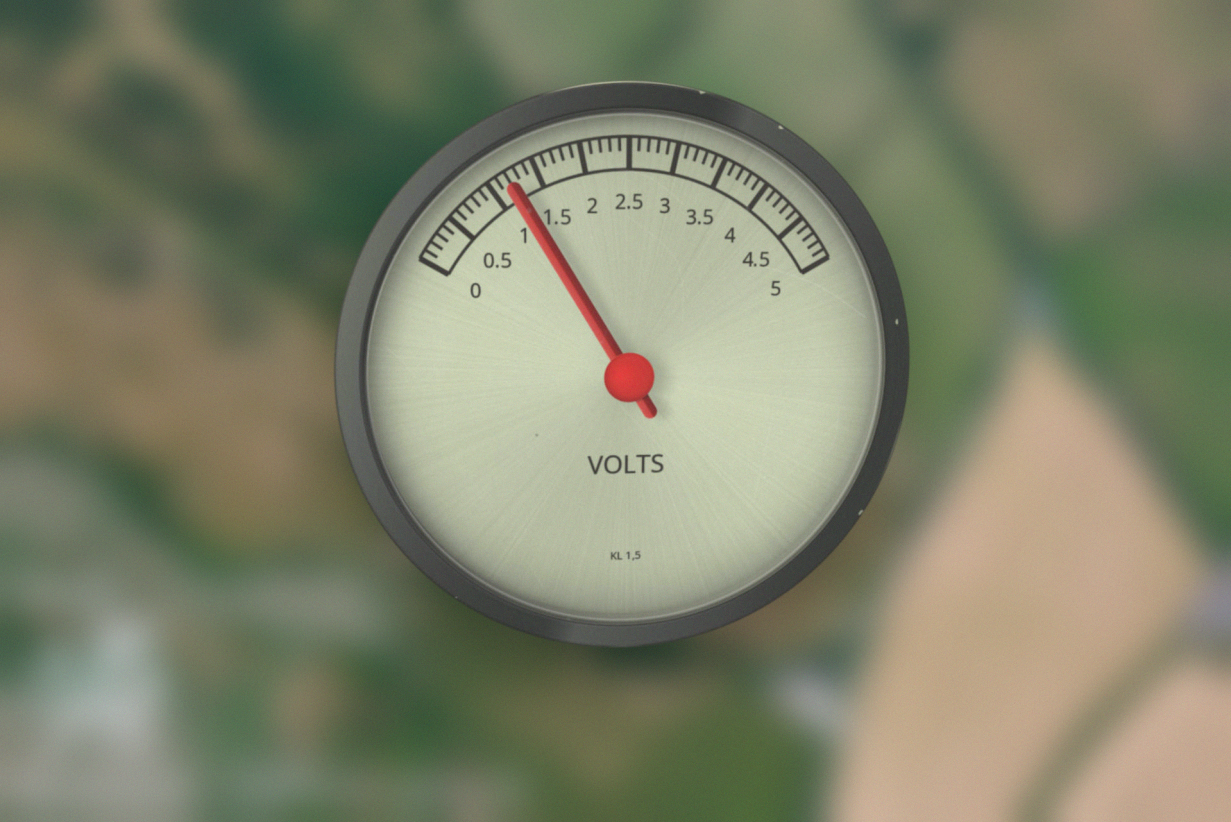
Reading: 1.2 V
